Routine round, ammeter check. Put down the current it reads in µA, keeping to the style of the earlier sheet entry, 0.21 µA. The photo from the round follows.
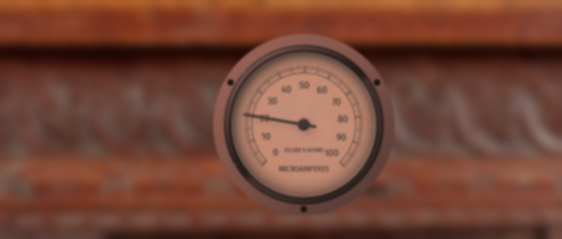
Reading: 20 µA
